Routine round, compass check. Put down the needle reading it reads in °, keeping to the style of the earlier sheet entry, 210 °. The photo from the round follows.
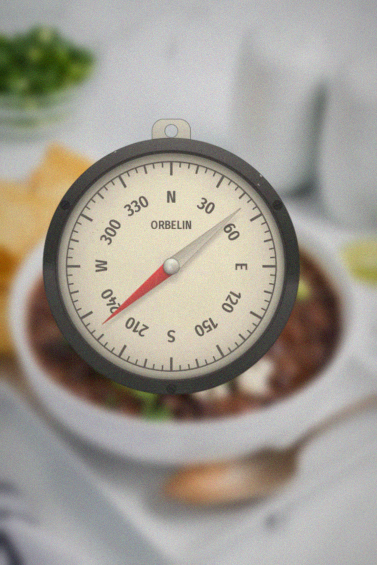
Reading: 230 °
